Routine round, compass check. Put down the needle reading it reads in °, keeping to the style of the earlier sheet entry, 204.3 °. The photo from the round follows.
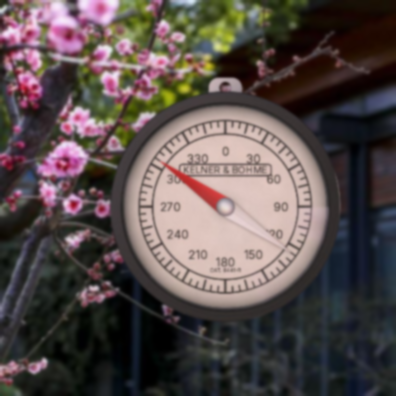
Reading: 305 °
